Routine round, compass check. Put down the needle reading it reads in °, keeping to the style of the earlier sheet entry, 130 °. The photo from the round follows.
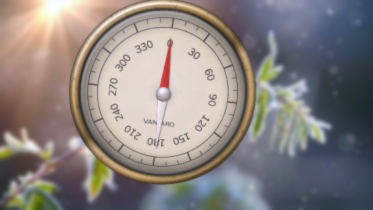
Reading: 0 °
